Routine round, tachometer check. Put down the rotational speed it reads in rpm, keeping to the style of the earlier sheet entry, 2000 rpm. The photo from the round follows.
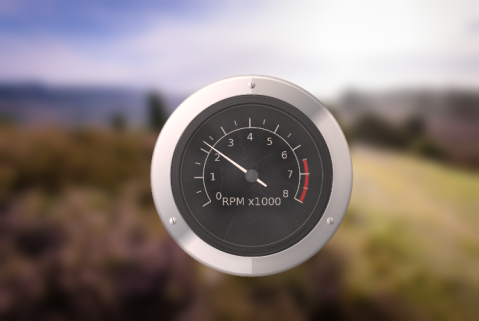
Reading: 2250 rpm
